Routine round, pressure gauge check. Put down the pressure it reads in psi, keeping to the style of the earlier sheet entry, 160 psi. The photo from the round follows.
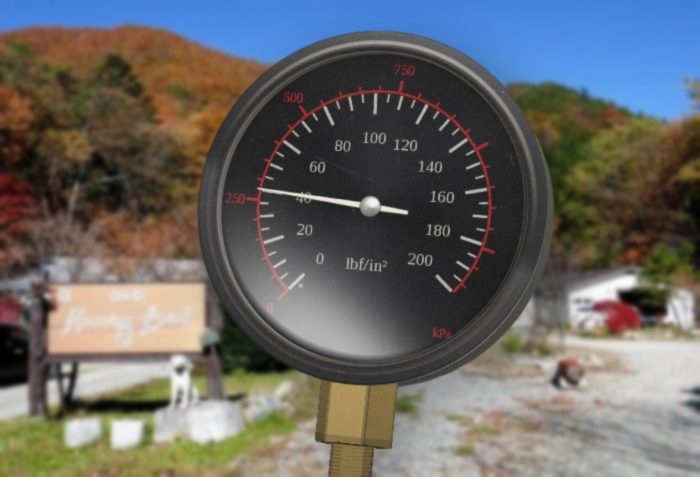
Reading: 40 psi
